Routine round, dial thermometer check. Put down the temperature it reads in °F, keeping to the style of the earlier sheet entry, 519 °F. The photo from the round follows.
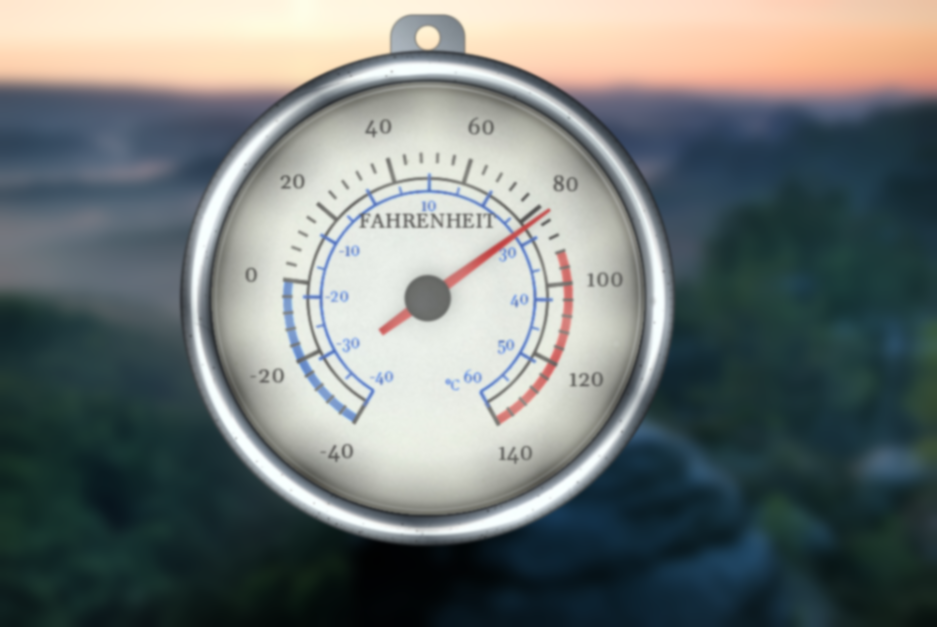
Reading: 82 °F
